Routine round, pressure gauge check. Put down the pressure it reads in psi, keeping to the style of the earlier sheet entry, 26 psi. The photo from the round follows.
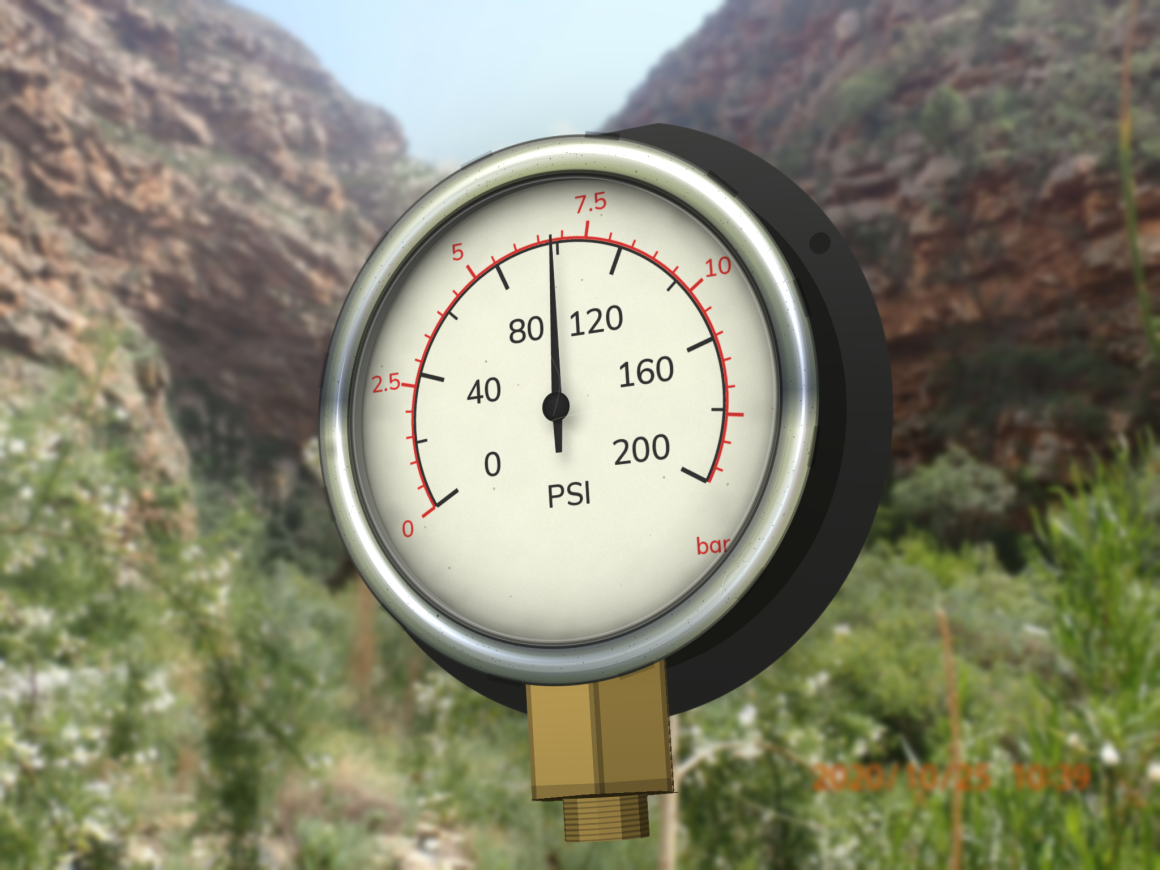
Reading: 100 psi
